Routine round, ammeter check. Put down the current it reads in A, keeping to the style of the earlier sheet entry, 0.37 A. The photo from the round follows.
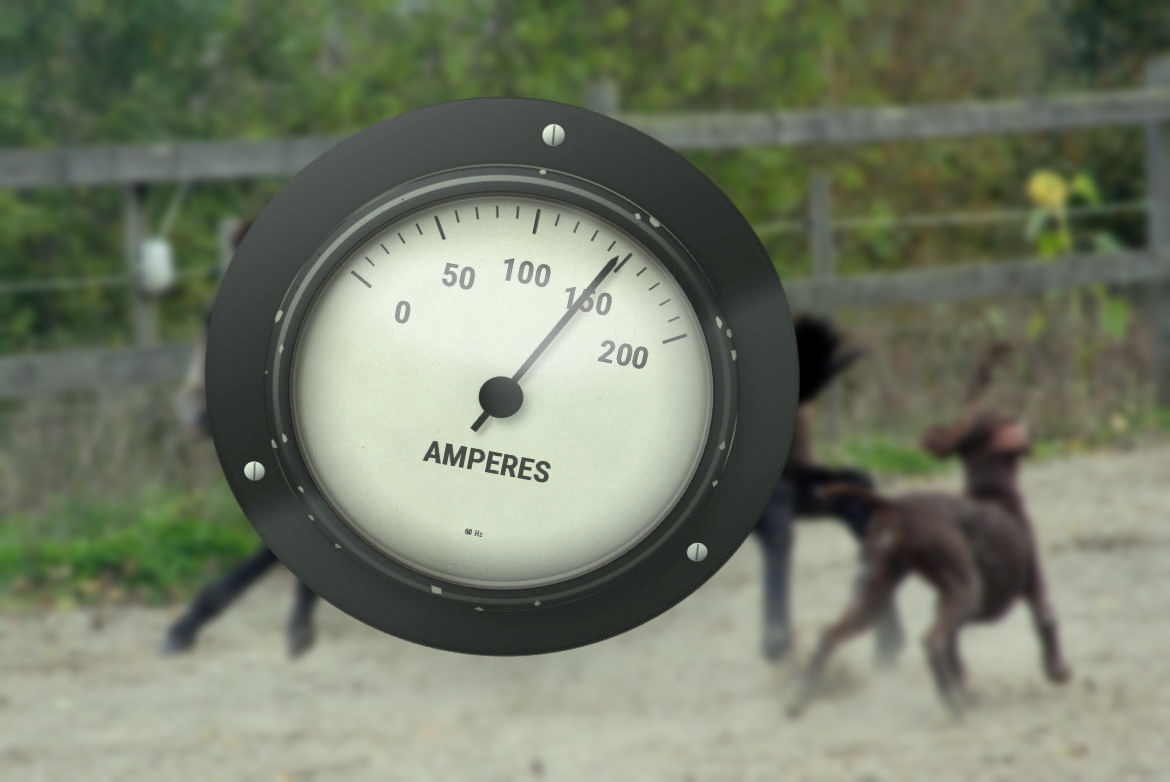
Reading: 145 A
